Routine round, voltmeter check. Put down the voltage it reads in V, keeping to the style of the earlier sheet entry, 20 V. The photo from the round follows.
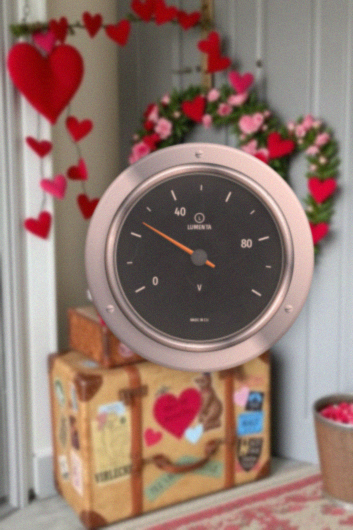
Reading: 25 V
